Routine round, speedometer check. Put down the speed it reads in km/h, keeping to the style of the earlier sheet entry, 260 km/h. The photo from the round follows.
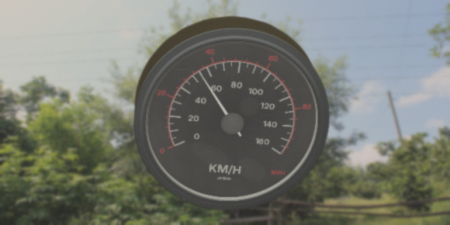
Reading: 55 km/h
